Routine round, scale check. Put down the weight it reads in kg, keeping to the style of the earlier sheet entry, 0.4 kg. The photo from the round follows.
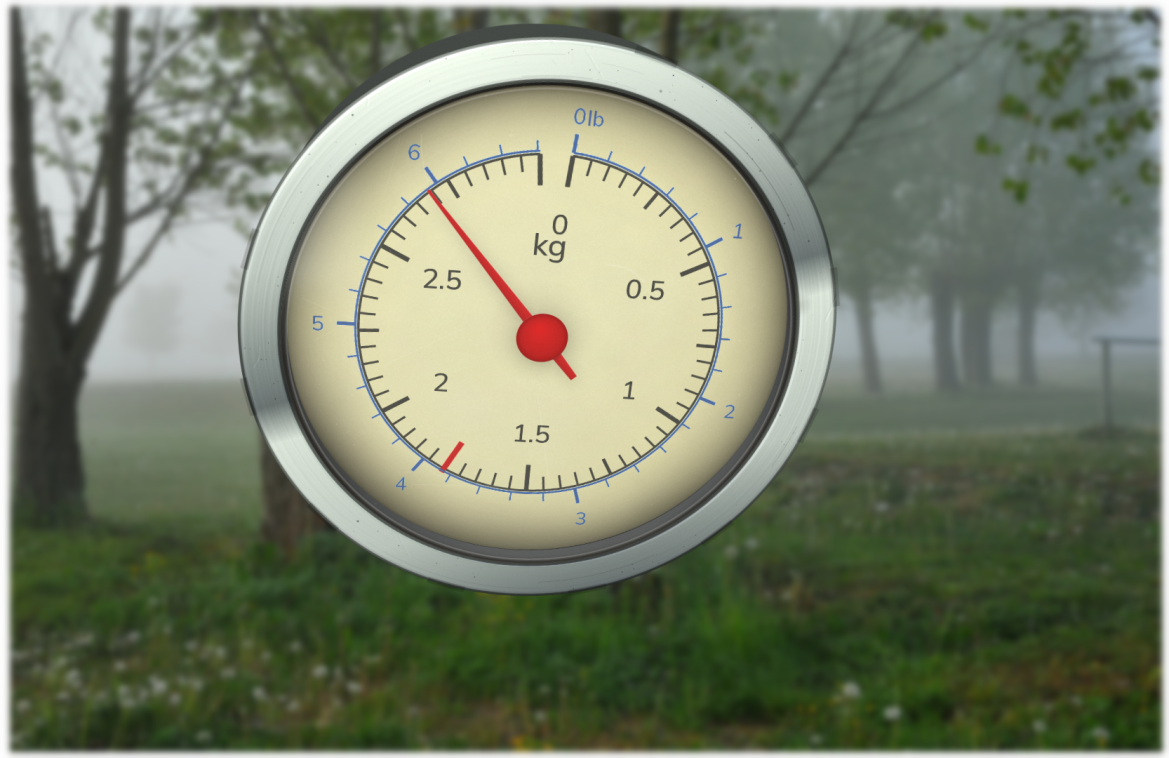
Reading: 2.7 kg
